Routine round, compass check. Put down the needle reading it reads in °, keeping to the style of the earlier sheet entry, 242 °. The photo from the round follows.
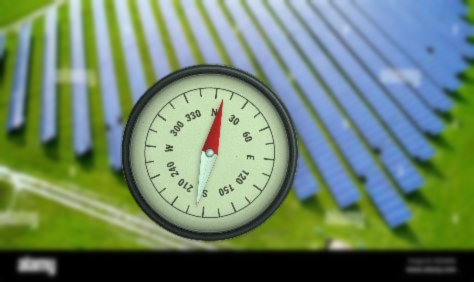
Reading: 7.5 °
